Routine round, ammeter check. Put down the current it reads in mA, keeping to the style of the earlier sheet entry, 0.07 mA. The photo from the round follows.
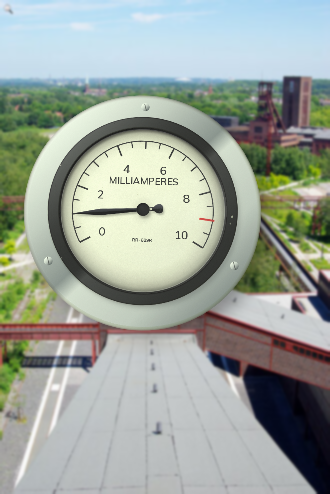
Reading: 1 mA
